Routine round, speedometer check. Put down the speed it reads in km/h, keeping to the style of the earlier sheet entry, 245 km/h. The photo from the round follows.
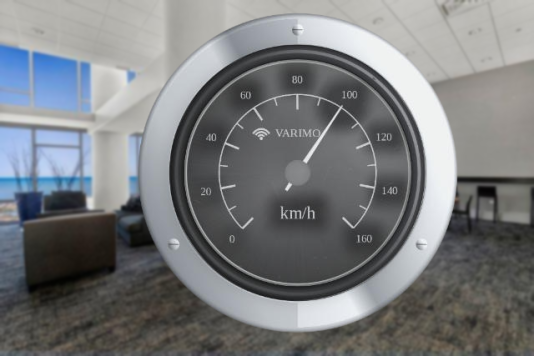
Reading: 100 km/h
